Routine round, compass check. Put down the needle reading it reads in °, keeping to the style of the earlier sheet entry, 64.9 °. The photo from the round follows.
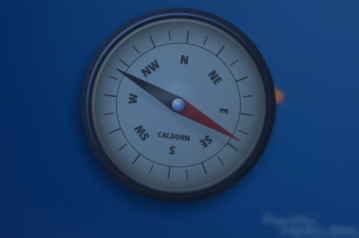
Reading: 112.5 °
